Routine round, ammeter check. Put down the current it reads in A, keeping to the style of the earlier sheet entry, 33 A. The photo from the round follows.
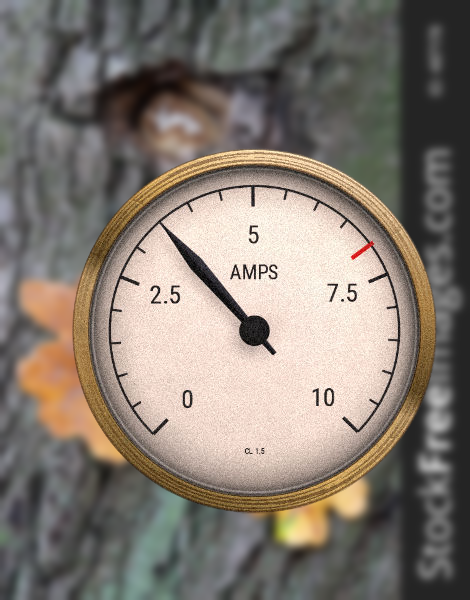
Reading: 3.5 A
